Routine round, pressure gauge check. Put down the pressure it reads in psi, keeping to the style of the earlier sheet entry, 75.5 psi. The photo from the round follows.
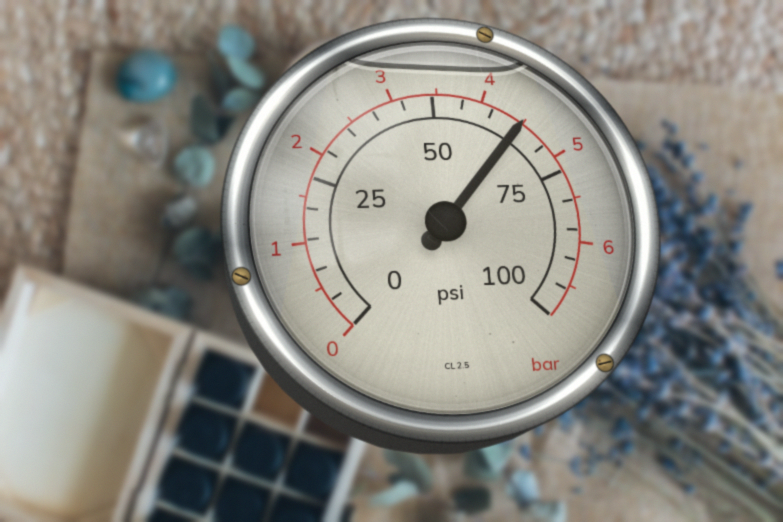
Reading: 65 psi
